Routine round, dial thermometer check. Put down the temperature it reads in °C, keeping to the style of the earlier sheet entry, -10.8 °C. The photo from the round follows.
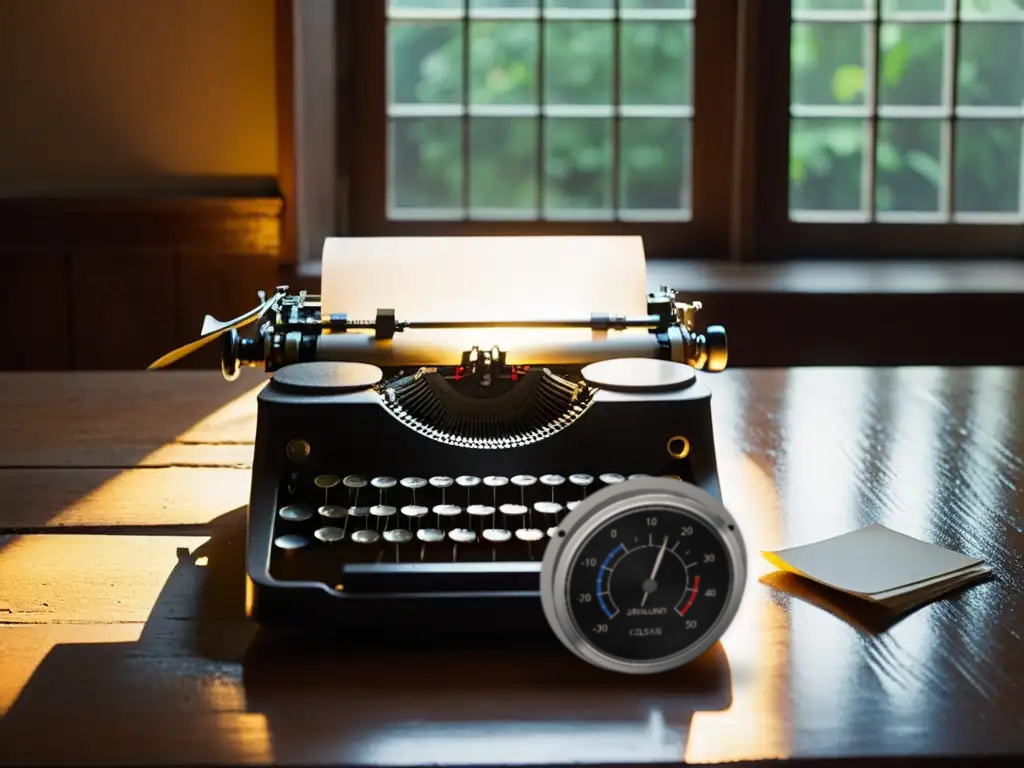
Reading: 15 °C
